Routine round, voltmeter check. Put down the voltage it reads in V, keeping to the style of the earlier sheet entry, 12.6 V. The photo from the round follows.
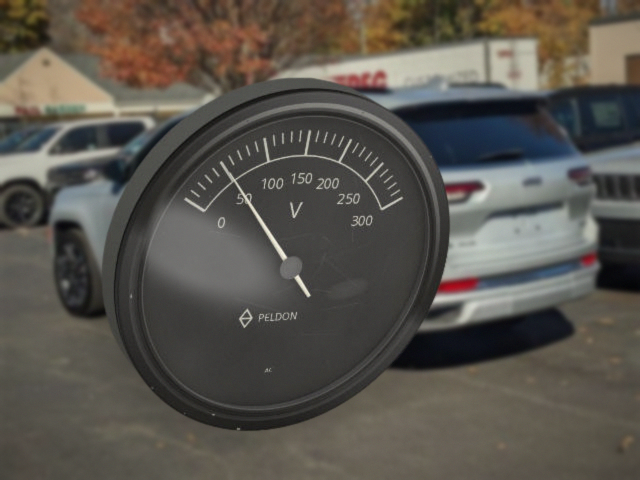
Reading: 50 V
